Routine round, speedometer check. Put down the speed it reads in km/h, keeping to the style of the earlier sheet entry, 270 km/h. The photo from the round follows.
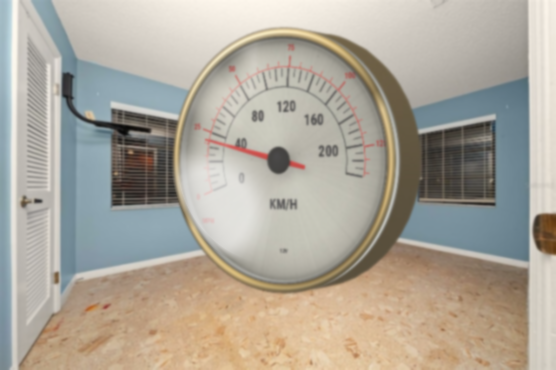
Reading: 35 km/h
